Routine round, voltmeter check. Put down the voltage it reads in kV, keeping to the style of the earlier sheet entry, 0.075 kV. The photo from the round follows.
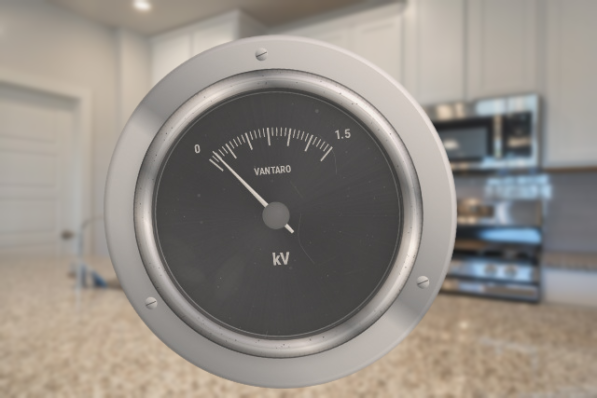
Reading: 0.1 kV
